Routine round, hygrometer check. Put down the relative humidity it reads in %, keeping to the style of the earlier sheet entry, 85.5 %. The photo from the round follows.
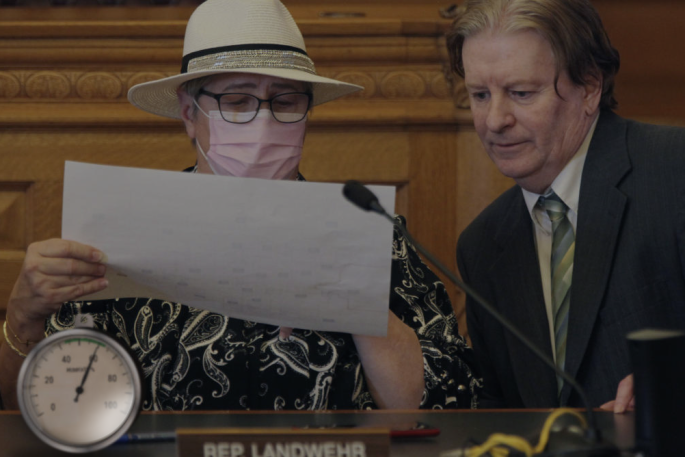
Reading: 60 %
